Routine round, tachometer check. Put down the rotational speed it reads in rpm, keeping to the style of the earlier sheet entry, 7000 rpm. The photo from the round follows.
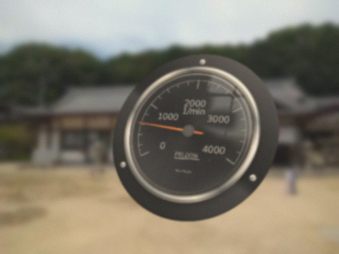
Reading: 600 rpm
